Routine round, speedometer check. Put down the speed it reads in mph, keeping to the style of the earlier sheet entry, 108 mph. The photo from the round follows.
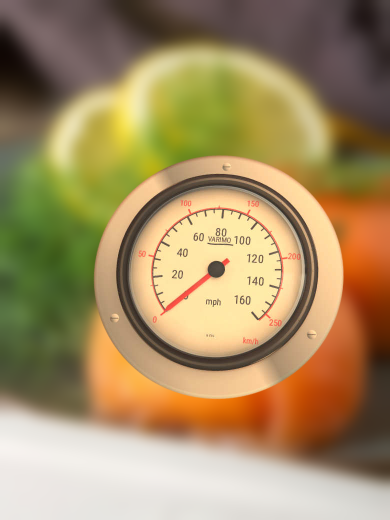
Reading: 0 mph
